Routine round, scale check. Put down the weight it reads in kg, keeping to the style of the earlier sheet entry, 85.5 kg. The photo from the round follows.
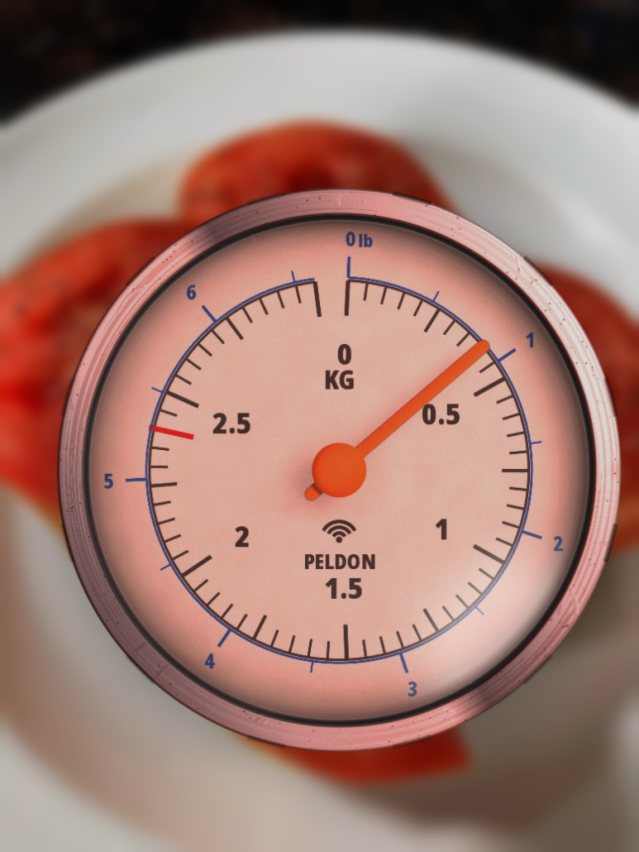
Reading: 0.4 kg
